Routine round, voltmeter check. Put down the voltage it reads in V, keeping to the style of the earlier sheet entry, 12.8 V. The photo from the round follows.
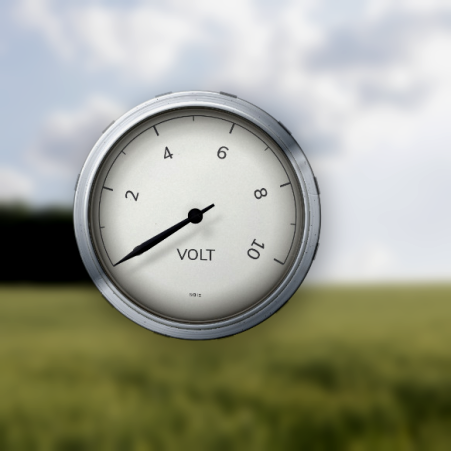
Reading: 0 V
